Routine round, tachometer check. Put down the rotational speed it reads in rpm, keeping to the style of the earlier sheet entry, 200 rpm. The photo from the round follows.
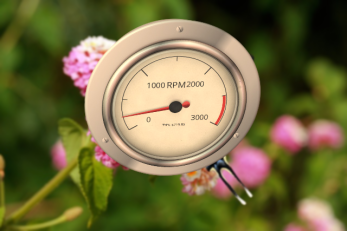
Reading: 250 rpm
